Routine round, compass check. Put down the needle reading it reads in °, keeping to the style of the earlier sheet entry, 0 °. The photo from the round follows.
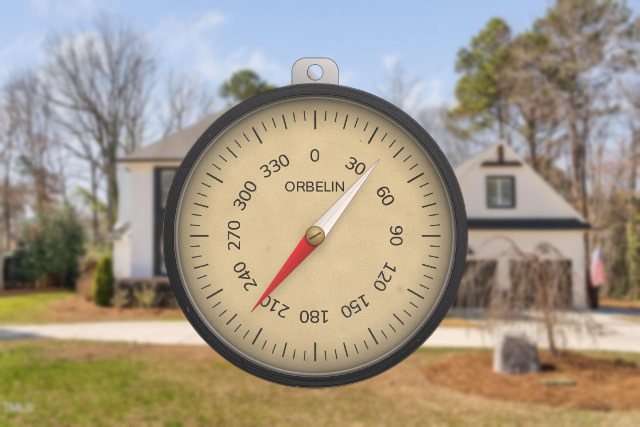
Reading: 220 °
